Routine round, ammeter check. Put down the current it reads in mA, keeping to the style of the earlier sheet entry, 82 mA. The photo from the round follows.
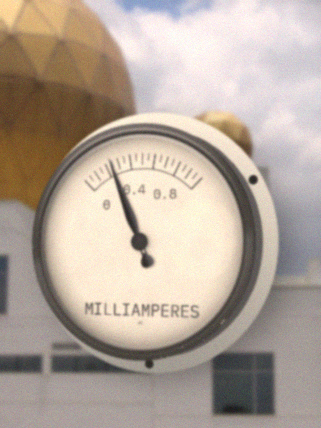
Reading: 0.25 mA
